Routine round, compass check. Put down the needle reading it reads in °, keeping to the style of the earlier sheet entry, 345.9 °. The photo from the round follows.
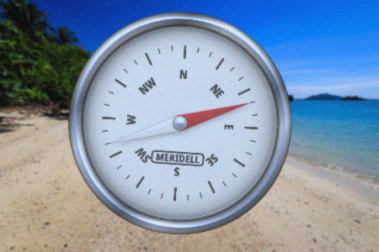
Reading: 70 °
